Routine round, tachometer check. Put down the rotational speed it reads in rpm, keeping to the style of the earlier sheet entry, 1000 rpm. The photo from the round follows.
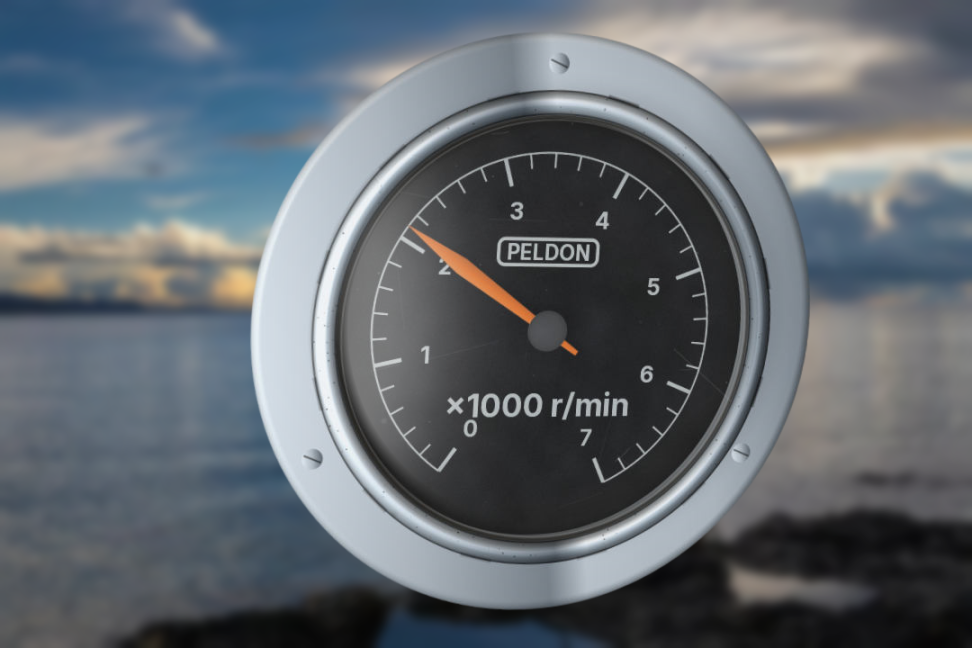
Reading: 2100 rpm
